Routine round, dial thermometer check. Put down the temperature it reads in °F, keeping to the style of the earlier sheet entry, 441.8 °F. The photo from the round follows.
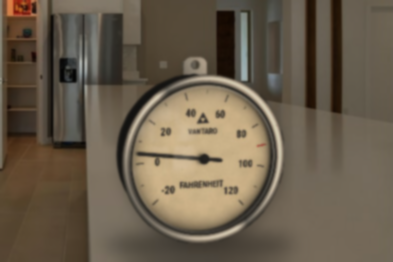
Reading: 5 °F
